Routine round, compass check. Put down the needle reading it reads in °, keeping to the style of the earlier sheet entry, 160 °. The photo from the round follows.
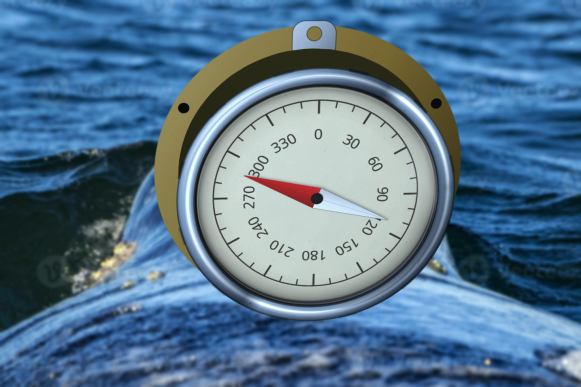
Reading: 290 °
